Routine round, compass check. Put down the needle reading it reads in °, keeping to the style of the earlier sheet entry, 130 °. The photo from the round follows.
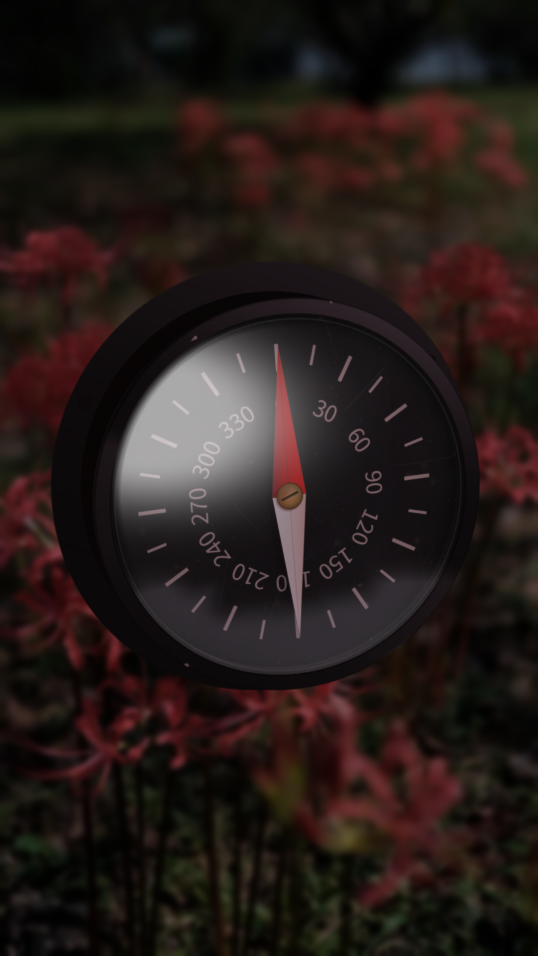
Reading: 0 °
